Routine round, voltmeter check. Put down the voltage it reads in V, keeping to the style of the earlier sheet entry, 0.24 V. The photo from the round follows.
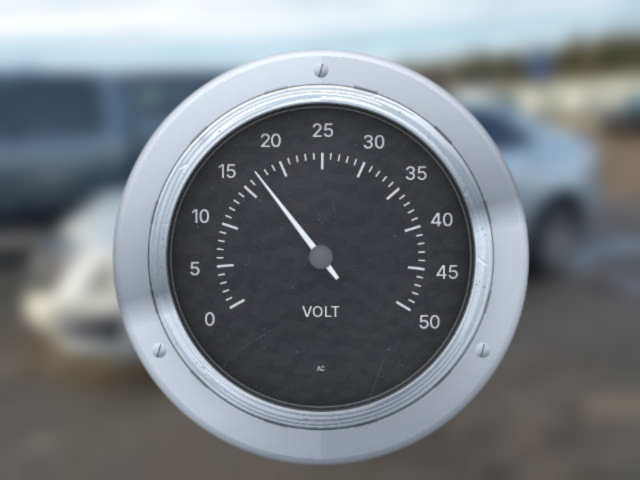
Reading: 17 V
